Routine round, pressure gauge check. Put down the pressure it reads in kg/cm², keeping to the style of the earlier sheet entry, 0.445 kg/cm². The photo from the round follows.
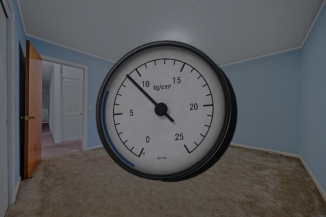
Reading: 9 kg/cm²
